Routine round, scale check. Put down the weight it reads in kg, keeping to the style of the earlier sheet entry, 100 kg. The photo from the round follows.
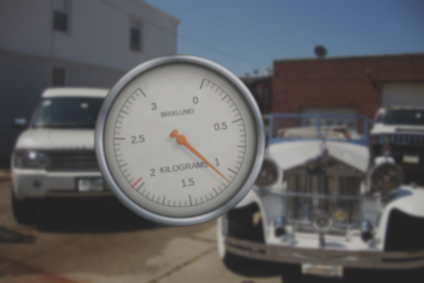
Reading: 1.1 kg
